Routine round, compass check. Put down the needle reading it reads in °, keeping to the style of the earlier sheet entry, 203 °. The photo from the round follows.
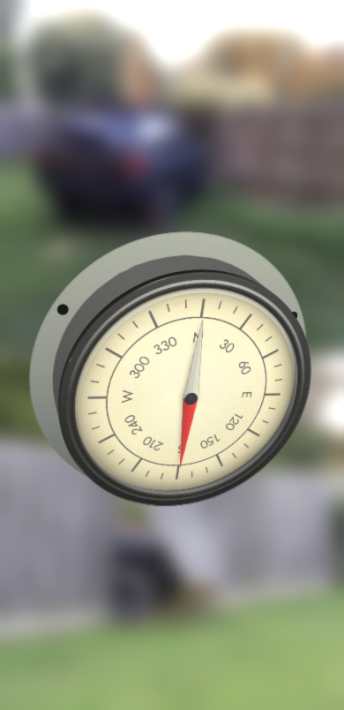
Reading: 180 °
